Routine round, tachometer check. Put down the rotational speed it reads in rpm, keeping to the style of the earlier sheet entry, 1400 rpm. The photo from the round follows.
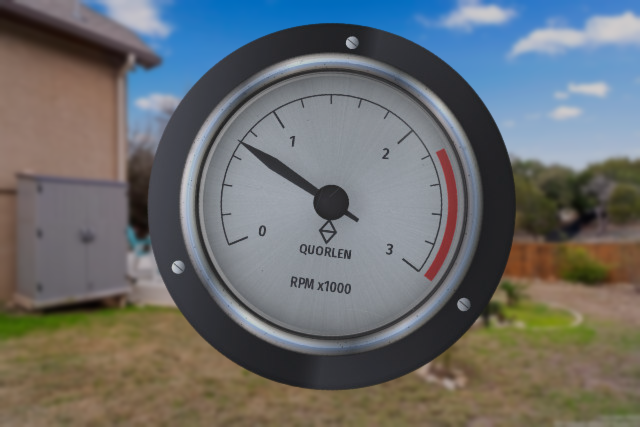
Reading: 700 rpm
